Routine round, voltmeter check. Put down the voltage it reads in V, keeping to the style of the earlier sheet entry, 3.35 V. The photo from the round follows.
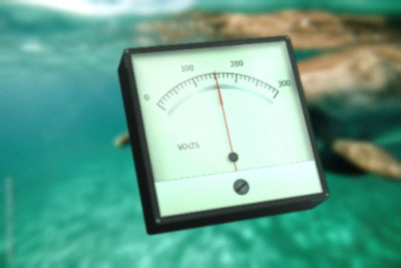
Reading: 150 V
